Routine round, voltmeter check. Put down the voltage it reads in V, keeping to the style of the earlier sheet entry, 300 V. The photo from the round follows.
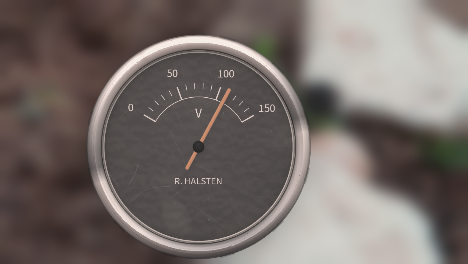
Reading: 110 V
